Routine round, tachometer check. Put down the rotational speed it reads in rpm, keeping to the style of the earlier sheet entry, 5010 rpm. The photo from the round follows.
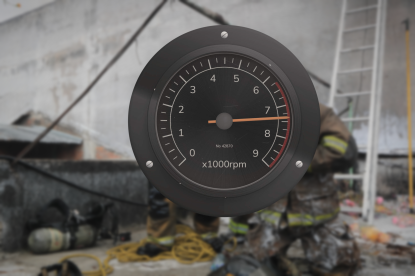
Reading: 7375 rpm
